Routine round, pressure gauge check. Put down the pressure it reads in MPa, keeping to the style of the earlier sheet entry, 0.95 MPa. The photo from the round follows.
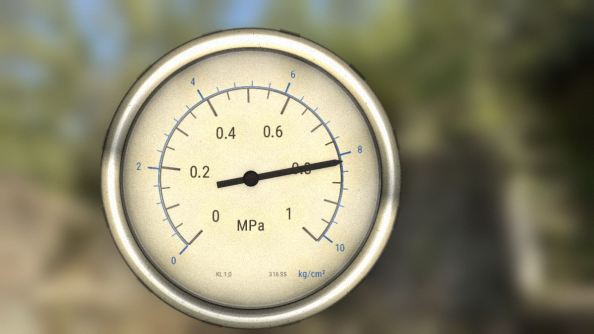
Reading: 0.8 MPa
